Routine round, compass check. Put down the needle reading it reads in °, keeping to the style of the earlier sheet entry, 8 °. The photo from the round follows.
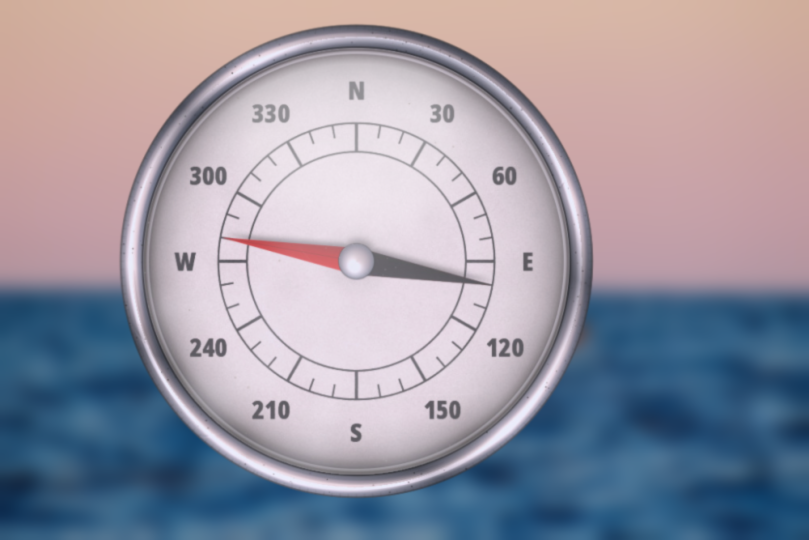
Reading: 280 °
